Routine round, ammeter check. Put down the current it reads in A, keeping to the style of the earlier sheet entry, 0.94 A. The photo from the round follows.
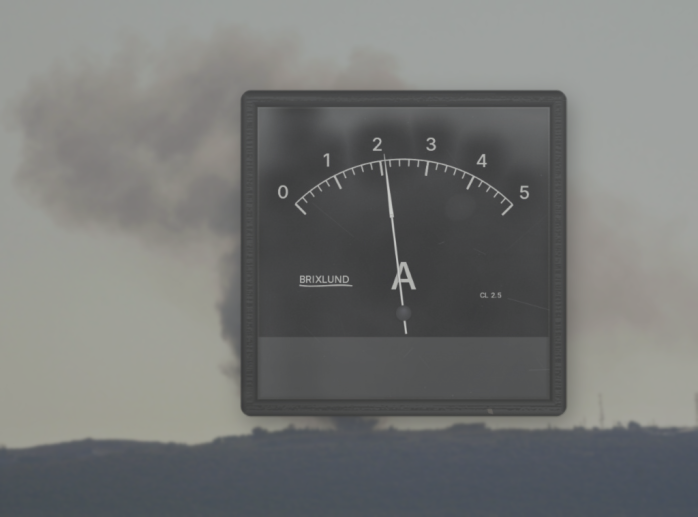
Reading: 2.1 A
